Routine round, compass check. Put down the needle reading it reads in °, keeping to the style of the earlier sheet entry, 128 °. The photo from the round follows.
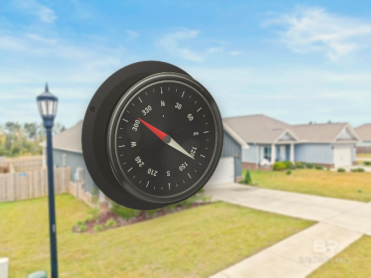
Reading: 310 °
